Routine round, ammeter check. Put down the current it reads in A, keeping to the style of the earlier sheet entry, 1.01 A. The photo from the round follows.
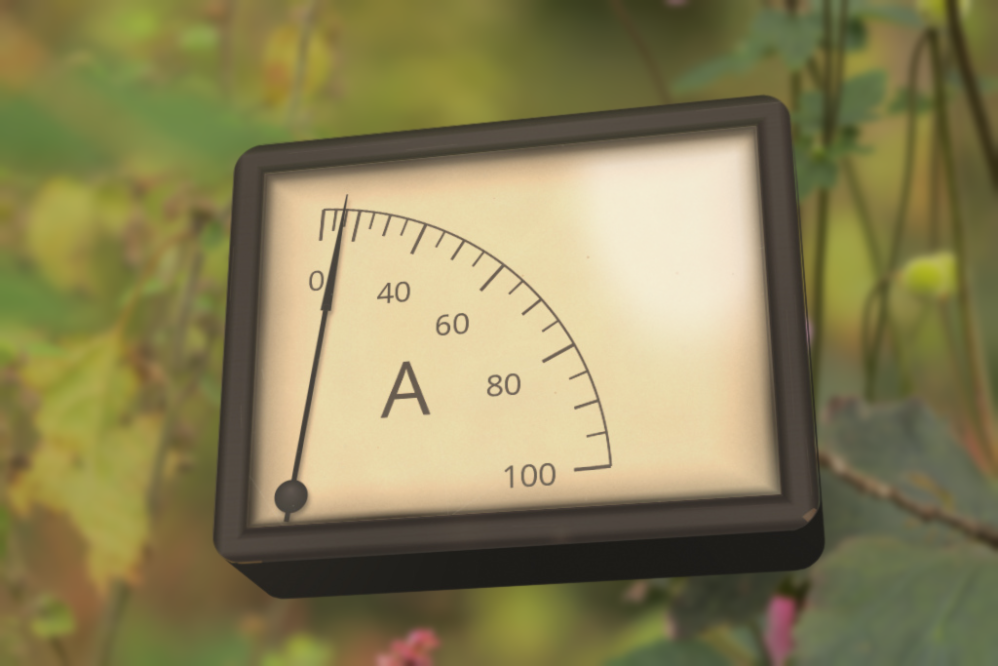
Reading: 15 A
